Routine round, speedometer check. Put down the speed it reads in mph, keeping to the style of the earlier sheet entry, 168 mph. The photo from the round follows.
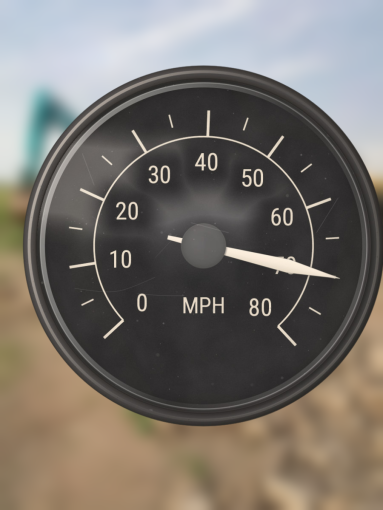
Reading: 70 mph
